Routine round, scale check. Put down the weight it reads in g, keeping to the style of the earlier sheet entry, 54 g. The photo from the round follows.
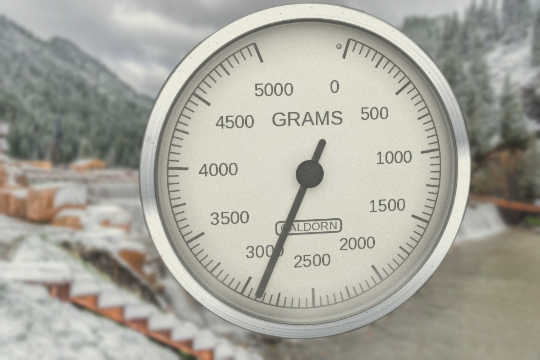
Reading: 2900 g
